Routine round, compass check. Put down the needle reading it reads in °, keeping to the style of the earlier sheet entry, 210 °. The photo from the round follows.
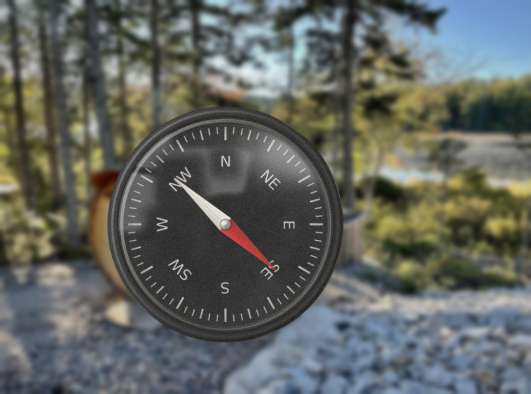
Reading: 132.5 °
